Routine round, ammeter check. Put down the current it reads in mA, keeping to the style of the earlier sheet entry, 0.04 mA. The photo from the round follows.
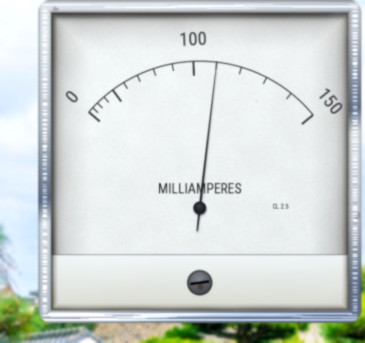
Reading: 110 mA
